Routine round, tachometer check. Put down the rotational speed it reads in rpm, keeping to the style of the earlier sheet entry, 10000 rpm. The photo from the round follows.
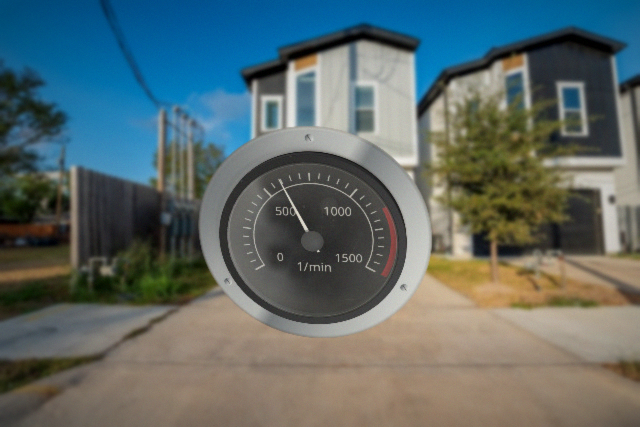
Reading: 600 rpm
